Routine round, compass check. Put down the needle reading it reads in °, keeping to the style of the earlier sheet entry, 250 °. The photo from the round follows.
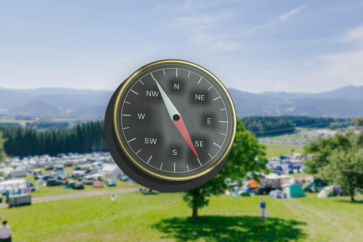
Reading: 150 °
